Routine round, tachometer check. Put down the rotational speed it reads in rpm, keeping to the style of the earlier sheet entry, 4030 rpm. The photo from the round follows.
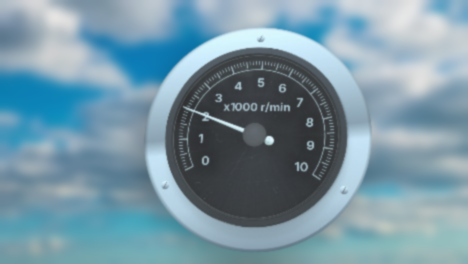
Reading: 2000 rpm
